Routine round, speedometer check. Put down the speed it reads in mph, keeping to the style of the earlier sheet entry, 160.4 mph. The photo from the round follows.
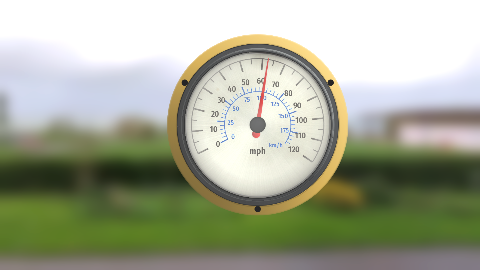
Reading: 62.5 mph
